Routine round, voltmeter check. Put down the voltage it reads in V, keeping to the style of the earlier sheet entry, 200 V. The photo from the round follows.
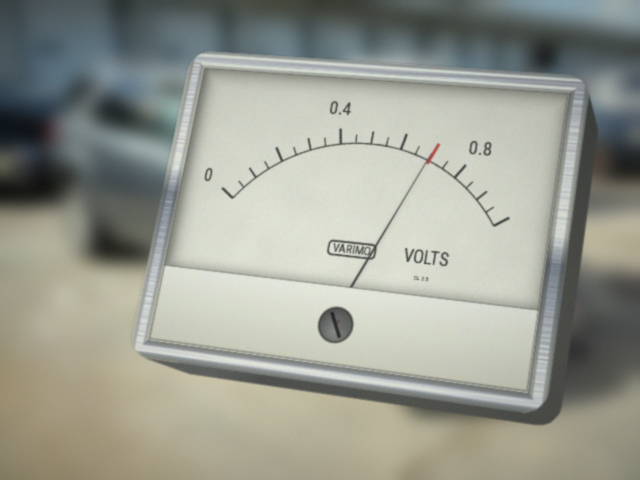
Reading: 0.7 V
